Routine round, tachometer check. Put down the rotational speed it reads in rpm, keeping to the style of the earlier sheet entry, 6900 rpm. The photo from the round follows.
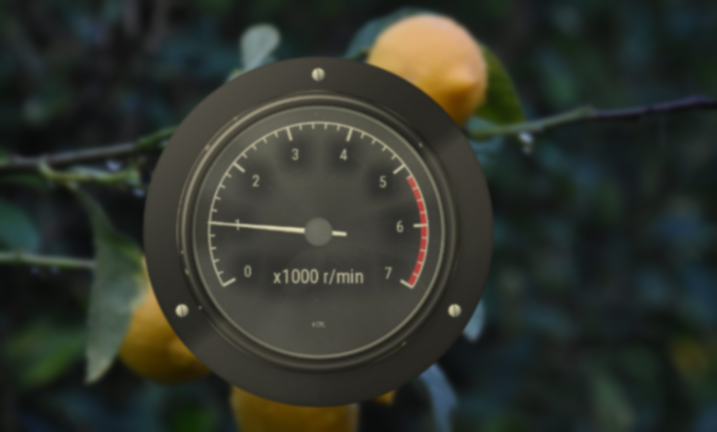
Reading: 1000 rpm
